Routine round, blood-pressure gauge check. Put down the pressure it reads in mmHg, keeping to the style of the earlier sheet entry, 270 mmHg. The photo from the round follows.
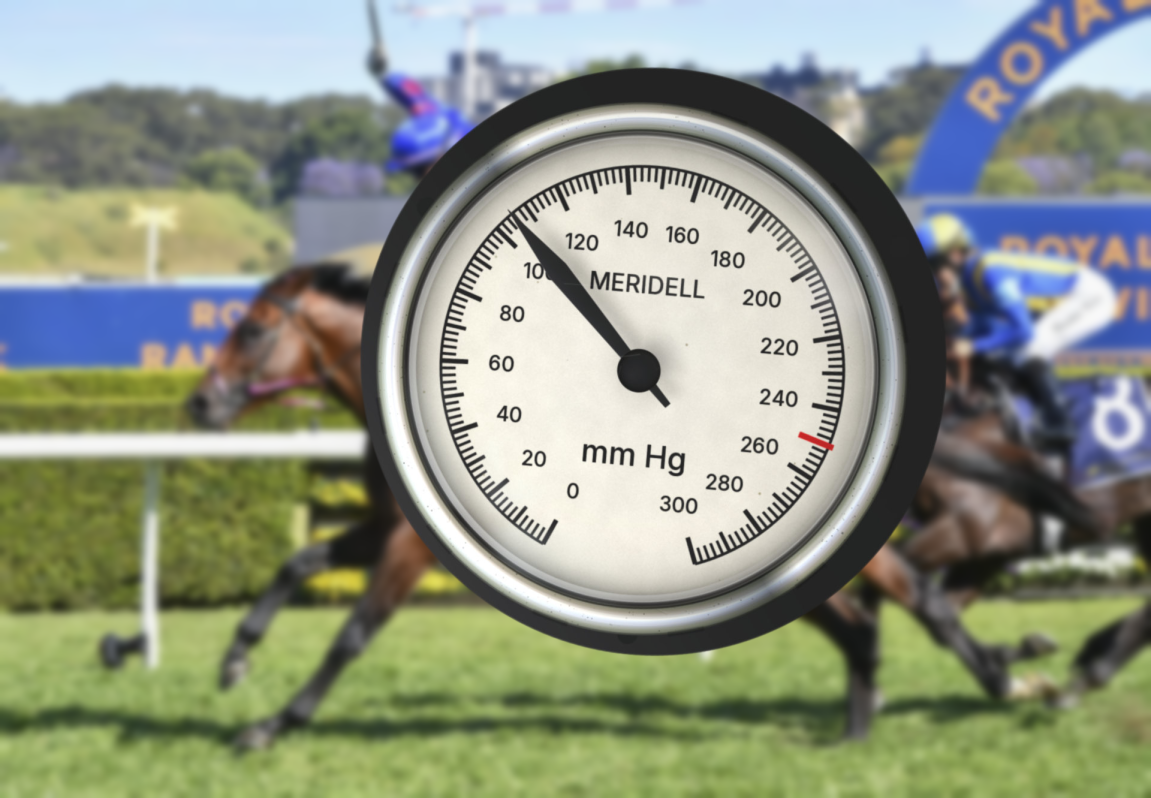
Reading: 106 mmHg
